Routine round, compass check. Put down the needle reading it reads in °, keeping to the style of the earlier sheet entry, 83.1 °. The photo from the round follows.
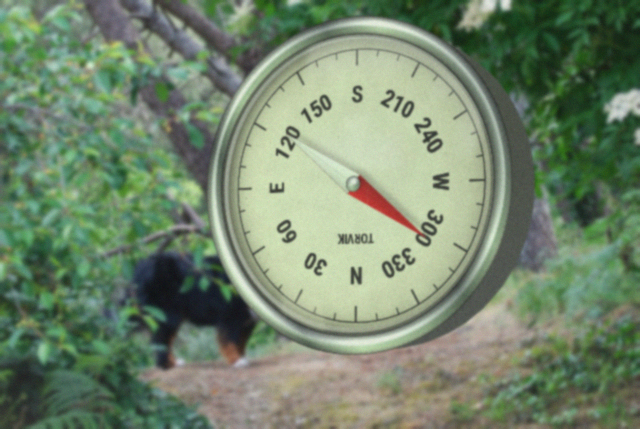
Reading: 305 °
